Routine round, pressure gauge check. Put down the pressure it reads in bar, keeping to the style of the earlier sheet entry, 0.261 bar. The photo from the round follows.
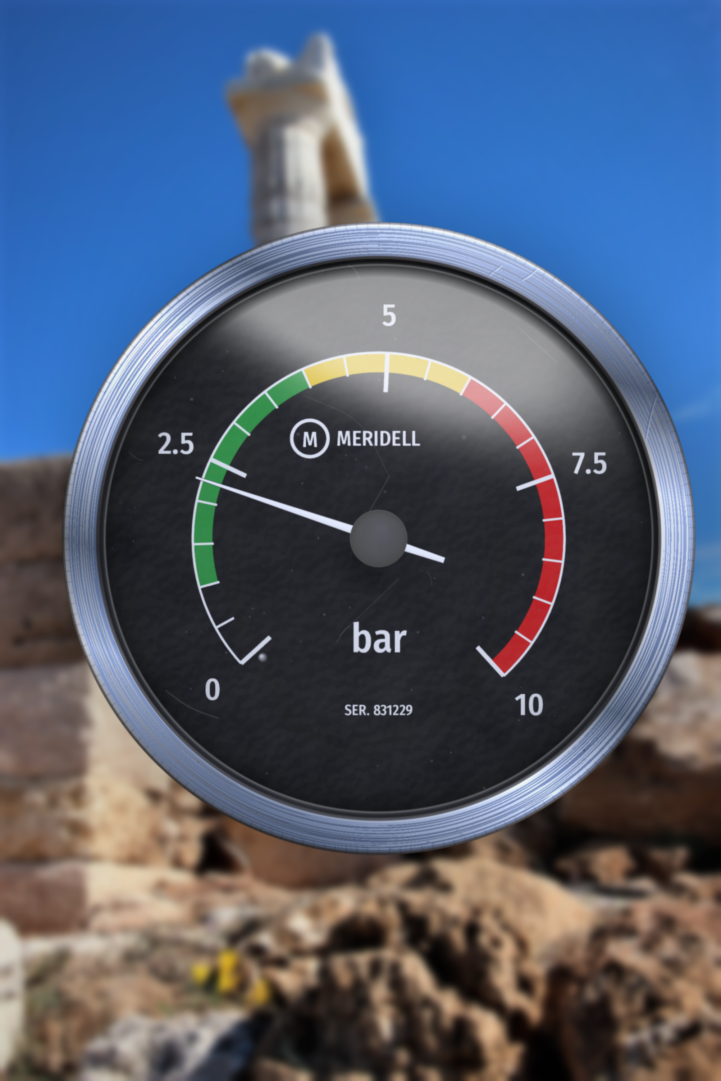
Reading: 2.25 bar
